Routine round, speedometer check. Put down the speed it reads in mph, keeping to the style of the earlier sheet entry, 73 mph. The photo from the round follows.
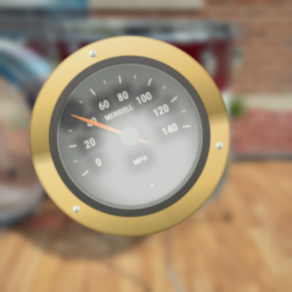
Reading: 40 mph
